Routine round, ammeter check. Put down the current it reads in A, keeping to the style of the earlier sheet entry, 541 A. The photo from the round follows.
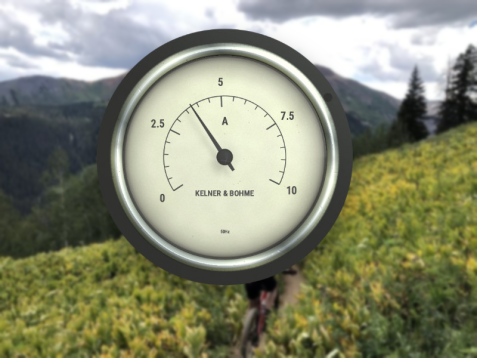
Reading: 3.75 A
